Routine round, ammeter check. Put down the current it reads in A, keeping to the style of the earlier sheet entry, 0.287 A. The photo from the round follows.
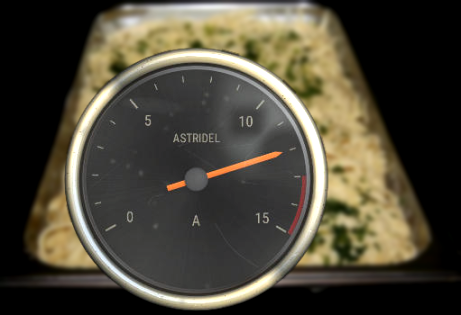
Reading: 12 A
